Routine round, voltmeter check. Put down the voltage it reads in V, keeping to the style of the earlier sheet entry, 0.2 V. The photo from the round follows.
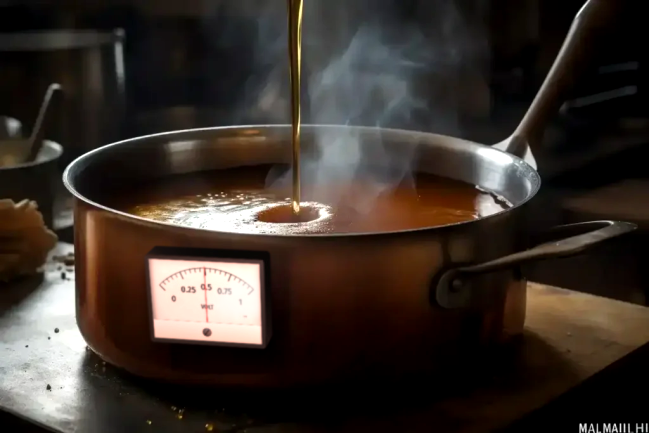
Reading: 0.5 V
